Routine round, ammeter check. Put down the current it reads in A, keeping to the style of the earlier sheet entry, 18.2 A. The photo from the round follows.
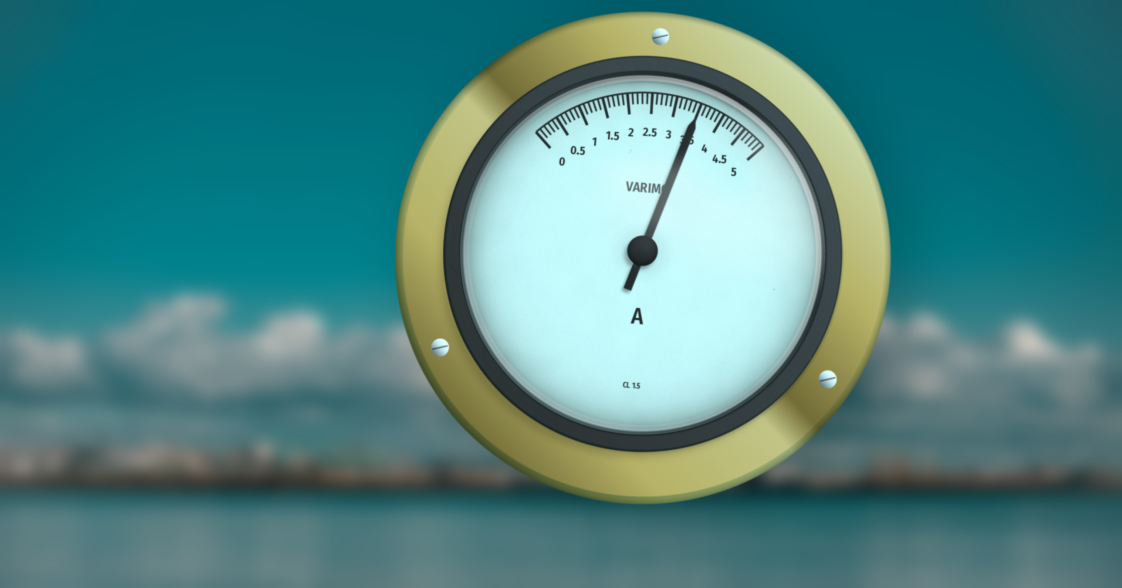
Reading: 3.5 A
